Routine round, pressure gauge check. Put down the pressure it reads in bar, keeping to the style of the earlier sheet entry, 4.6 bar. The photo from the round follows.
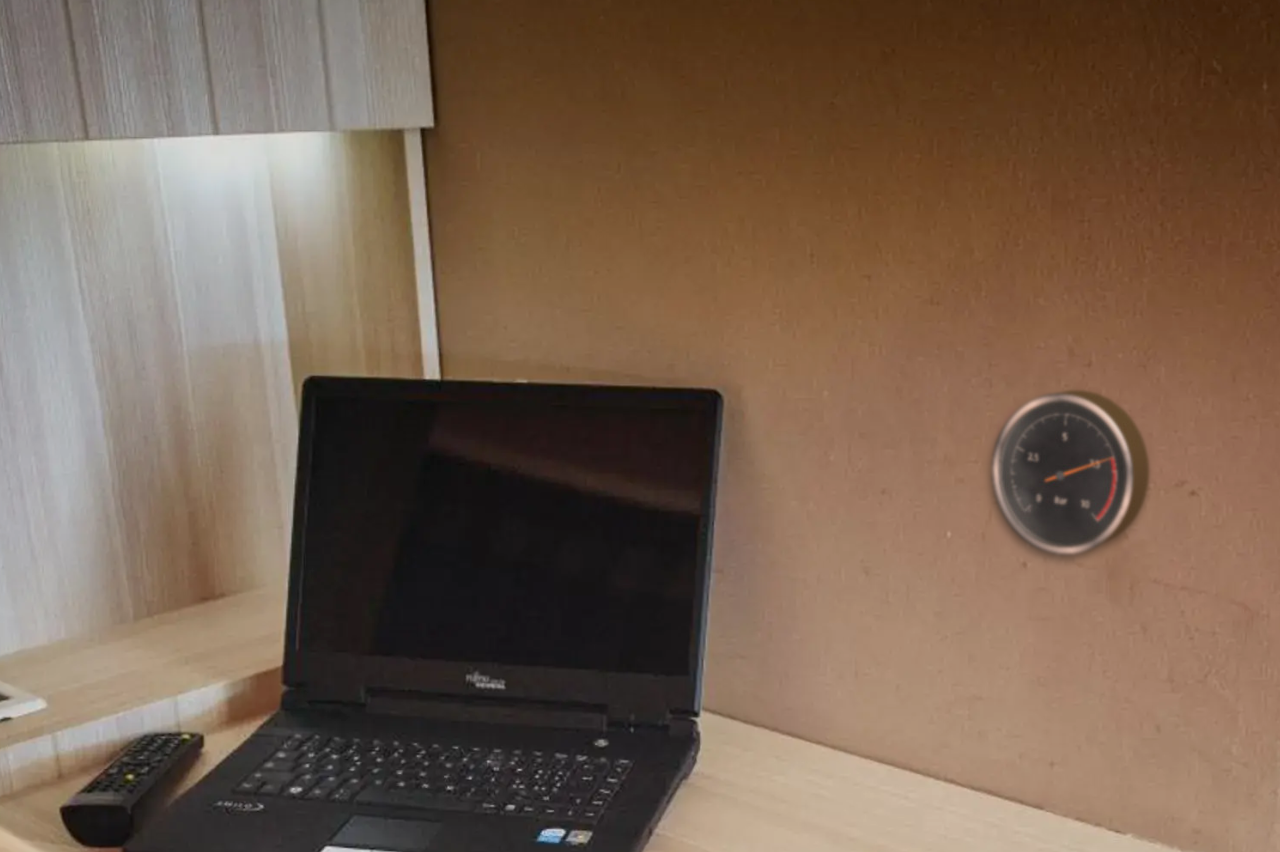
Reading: 7.5 bar
